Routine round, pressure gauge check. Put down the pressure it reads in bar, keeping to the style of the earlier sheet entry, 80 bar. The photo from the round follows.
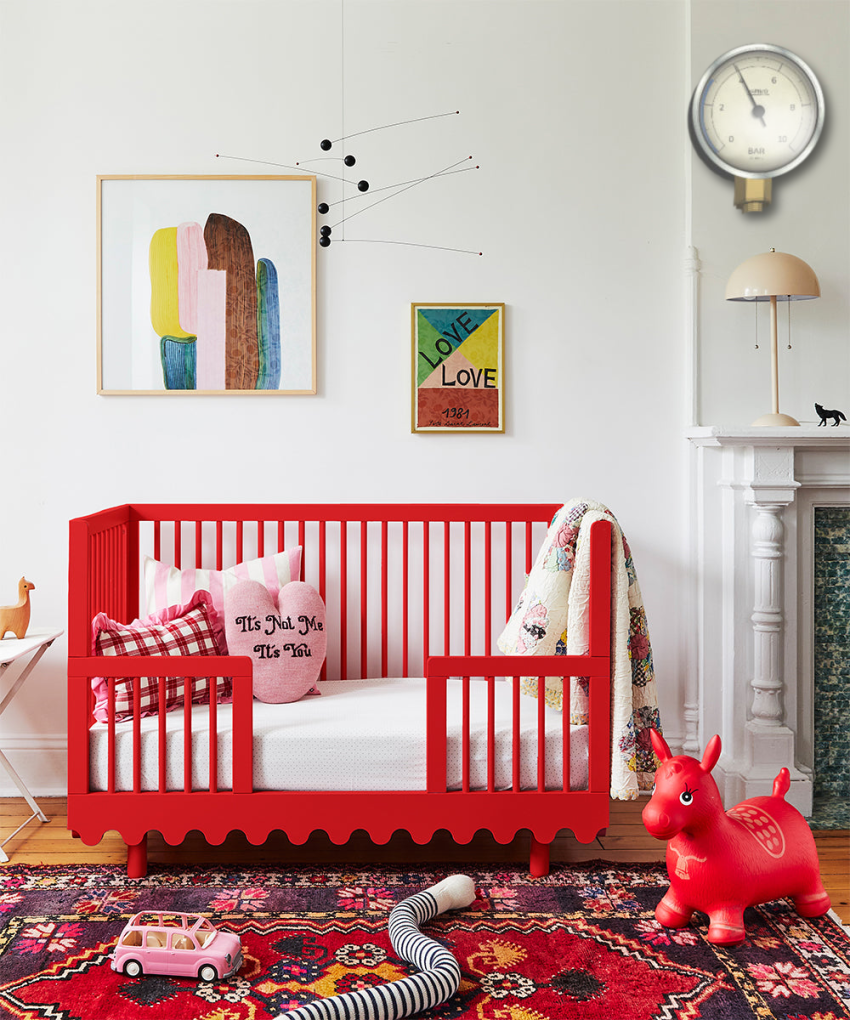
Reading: 4 bar
